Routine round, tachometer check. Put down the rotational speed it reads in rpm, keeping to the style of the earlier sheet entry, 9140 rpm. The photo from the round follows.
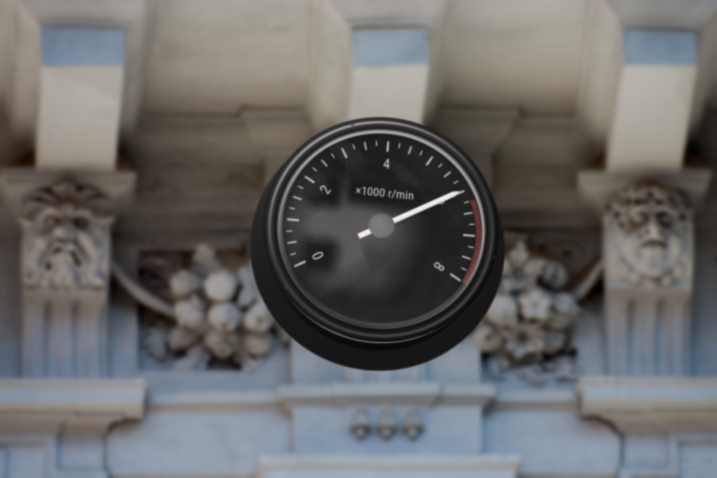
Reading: 6000 rpm
